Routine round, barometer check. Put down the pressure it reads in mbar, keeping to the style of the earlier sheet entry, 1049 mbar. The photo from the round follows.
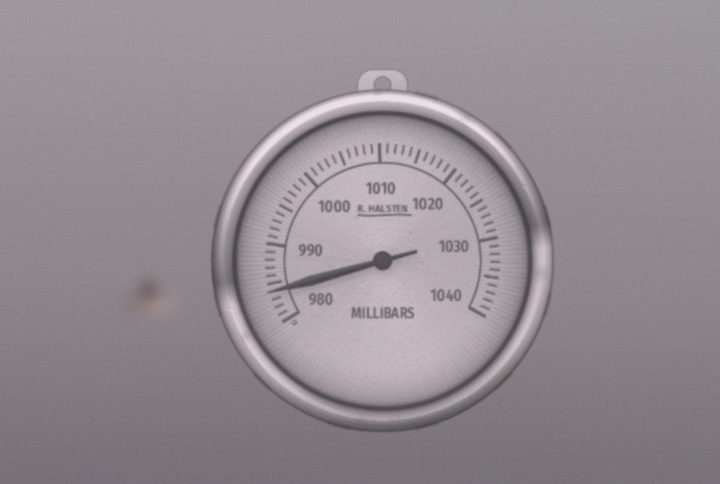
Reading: 984 mbar
